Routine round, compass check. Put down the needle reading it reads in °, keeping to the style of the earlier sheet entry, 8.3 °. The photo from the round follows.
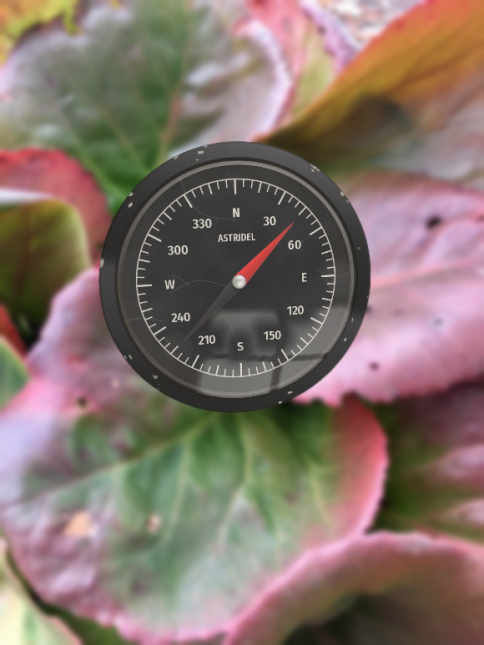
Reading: 45 °
